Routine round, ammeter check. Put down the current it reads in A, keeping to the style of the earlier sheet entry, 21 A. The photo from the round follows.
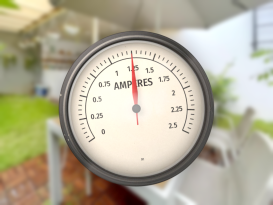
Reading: 1.25 A
